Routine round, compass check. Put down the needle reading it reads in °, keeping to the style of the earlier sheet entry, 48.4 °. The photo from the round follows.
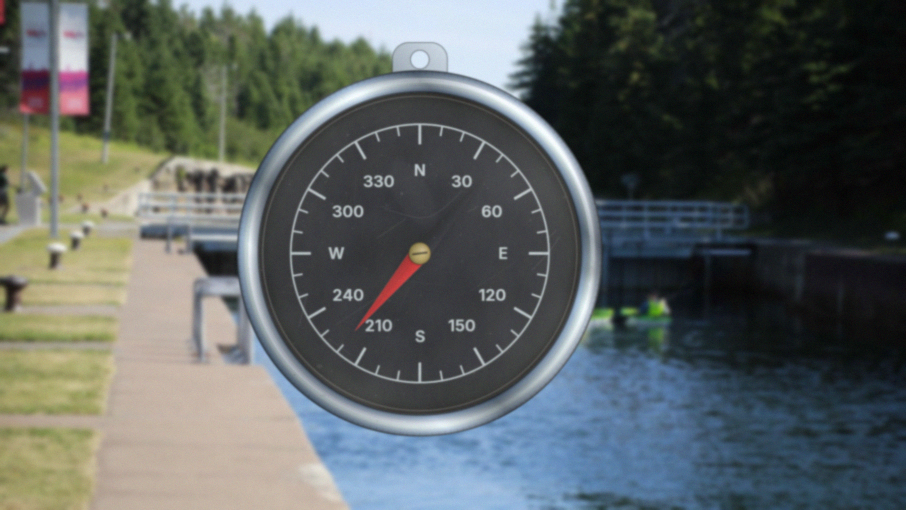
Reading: 220 °
